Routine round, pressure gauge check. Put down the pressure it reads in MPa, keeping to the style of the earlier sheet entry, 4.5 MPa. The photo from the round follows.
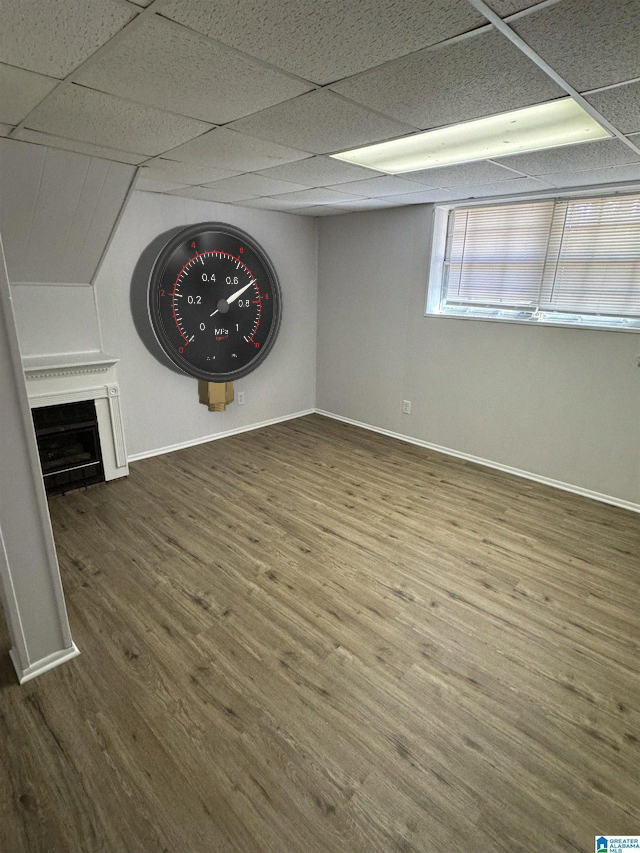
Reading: 0.7 MPa
